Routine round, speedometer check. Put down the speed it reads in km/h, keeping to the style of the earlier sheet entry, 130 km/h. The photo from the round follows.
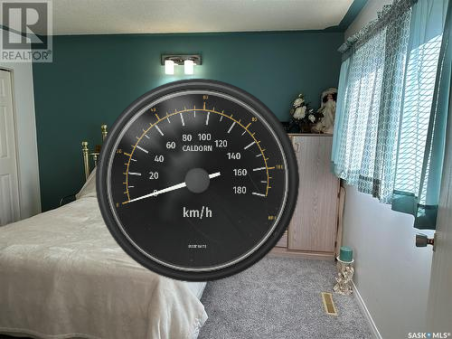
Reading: 0 km/h
